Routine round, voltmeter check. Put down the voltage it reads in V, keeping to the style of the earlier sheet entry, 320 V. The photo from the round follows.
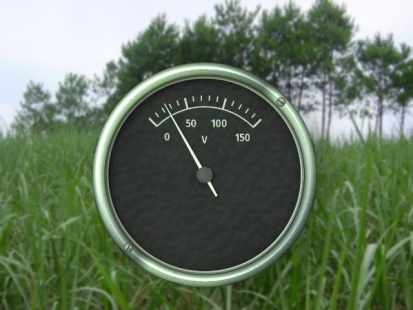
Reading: 25 V
